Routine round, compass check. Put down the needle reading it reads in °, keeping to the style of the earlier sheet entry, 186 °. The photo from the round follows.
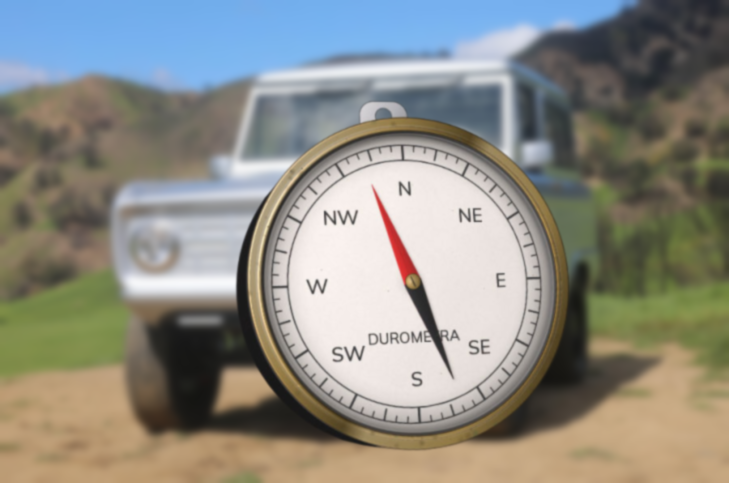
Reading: 340 °
